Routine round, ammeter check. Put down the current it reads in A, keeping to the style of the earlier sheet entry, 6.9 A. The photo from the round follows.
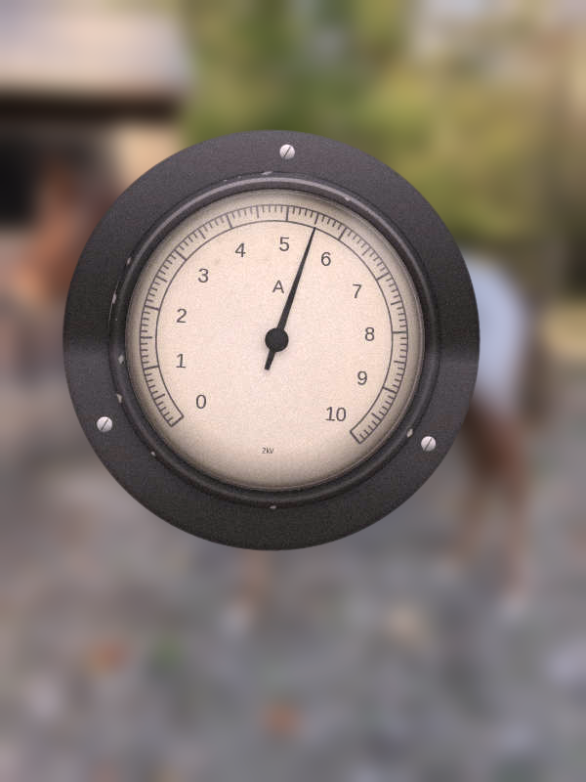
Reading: 5.5 A
